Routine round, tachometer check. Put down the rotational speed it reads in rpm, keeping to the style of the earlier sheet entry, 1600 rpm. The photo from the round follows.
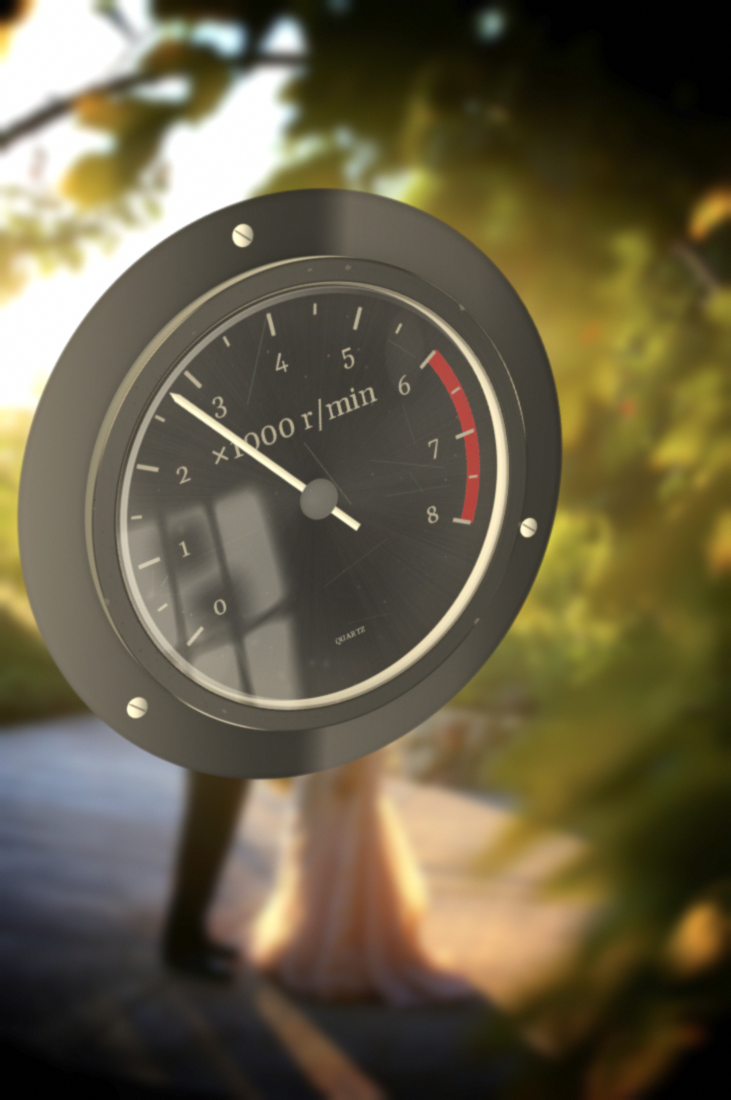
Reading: 2750 rpm
